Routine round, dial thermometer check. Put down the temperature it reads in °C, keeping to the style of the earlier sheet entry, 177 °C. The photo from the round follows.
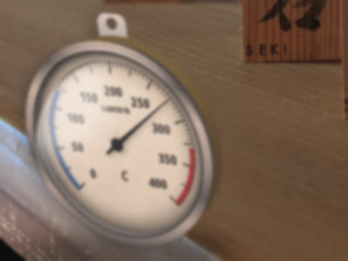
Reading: 275 °C
